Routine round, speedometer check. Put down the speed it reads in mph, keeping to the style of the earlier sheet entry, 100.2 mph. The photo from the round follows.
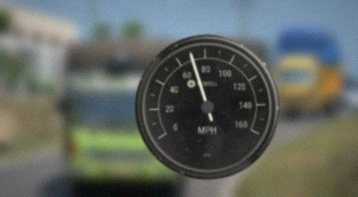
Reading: 70 mph
